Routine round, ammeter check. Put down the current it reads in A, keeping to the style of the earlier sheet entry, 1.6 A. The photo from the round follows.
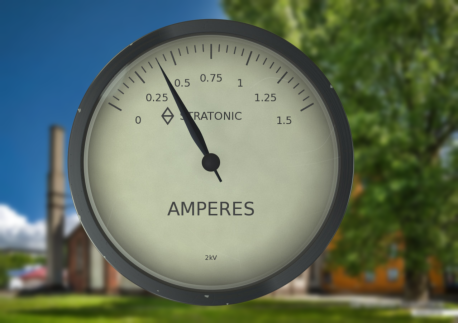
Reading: 0.4 A
